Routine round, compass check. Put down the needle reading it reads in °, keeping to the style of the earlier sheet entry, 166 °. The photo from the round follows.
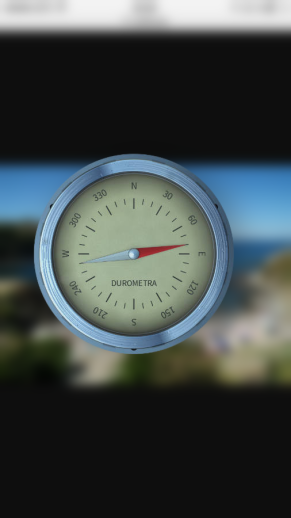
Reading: 80 °
